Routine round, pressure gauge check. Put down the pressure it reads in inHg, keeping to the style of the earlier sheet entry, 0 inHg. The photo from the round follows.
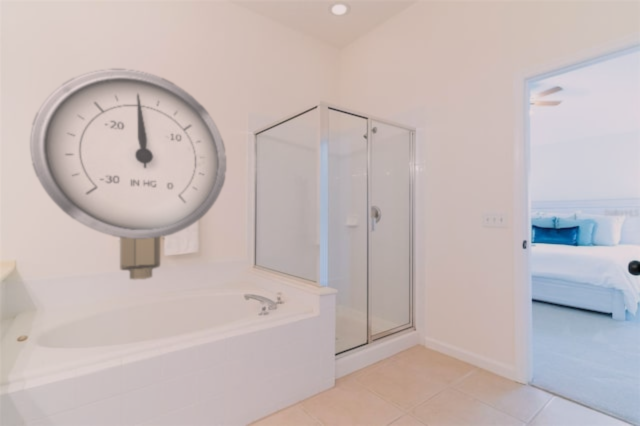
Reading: -16 inHg
